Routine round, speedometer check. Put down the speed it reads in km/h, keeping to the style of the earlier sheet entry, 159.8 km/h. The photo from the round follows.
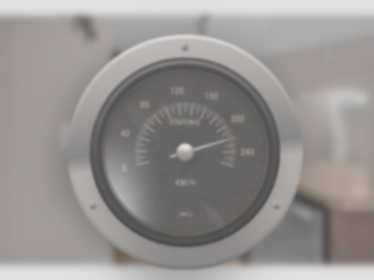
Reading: 220 km/h
